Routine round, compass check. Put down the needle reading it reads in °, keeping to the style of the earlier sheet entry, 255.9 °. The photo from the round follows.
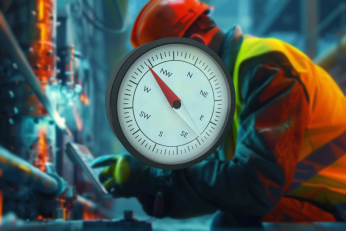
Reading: 295 °
